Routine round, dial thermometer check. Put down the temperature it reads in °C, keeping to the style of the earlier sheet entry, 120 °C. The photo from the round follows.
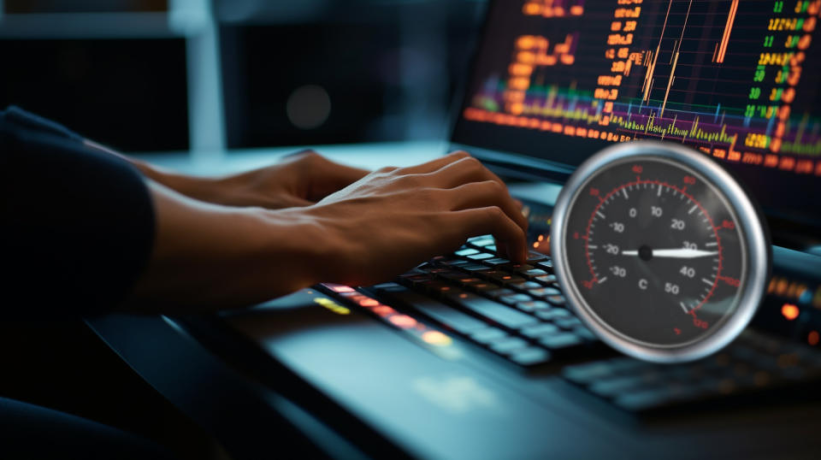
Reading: 32 °C
